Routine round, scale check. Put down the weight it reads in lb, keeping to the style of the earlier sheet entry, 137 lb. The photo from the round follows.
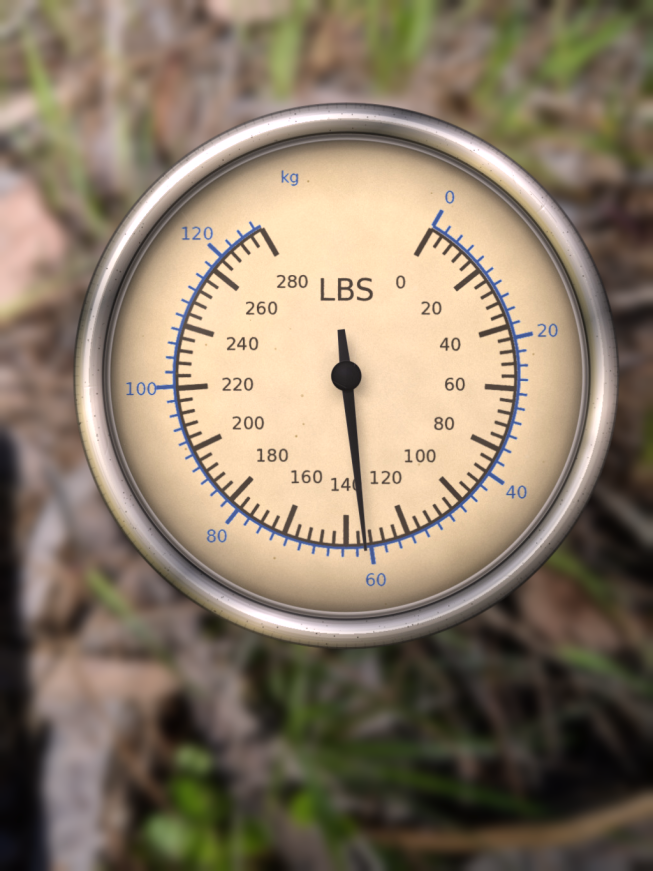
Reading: 134 lb
